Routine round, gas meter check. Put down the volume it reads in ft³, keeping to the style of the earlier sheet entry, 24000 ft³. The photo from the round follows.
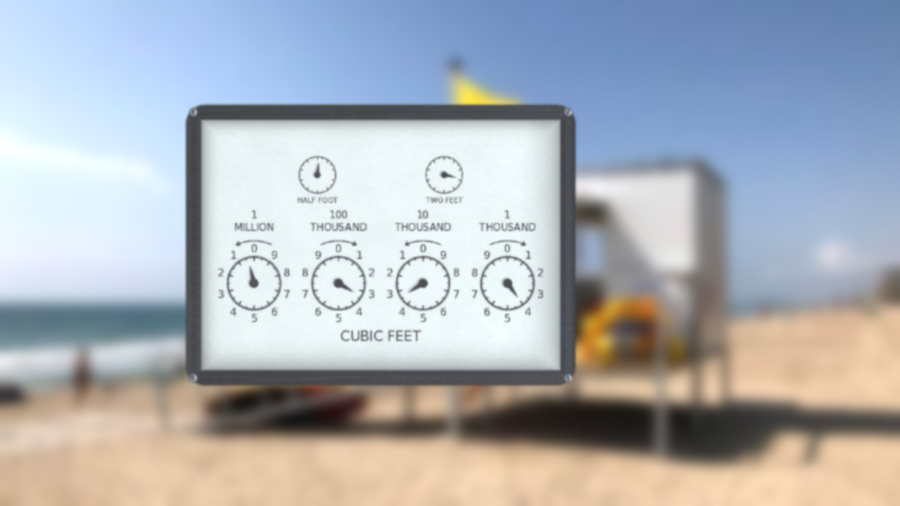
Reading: 33400 ft³
